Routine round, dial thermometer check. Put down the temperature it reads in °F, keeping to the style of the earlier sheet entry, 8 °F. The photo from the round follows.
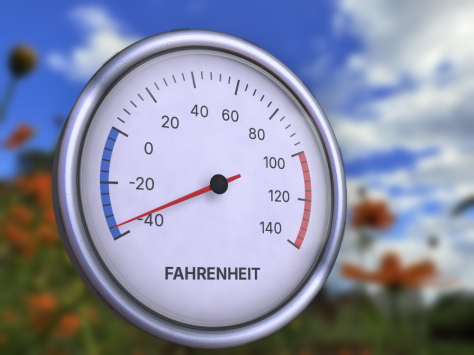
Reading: -36 °F
